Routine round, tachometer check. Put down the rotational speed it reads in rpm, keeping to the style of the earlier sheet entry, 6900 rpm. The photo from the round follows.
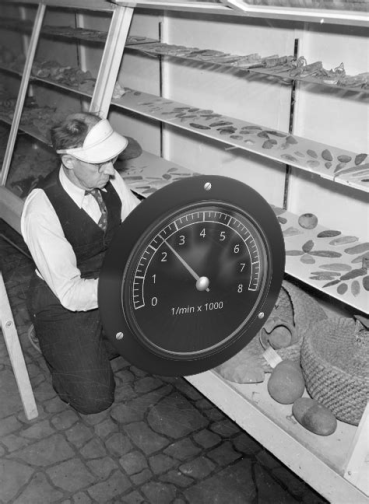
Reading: 2400 rpm
